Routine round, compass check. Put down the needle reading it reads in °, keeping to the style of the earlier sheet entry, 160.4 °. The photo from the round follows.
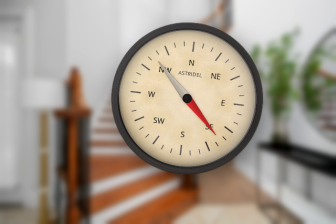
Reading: 135 °
